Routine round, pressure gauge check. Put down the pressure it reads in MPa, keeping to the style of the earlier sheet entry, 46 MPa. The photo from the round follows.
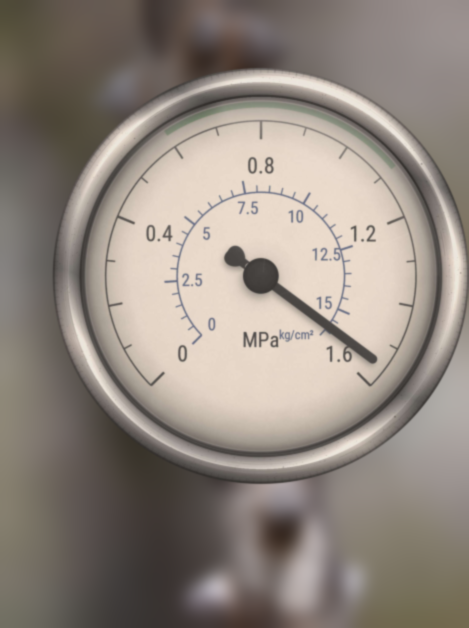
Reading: 1.55 MPa
